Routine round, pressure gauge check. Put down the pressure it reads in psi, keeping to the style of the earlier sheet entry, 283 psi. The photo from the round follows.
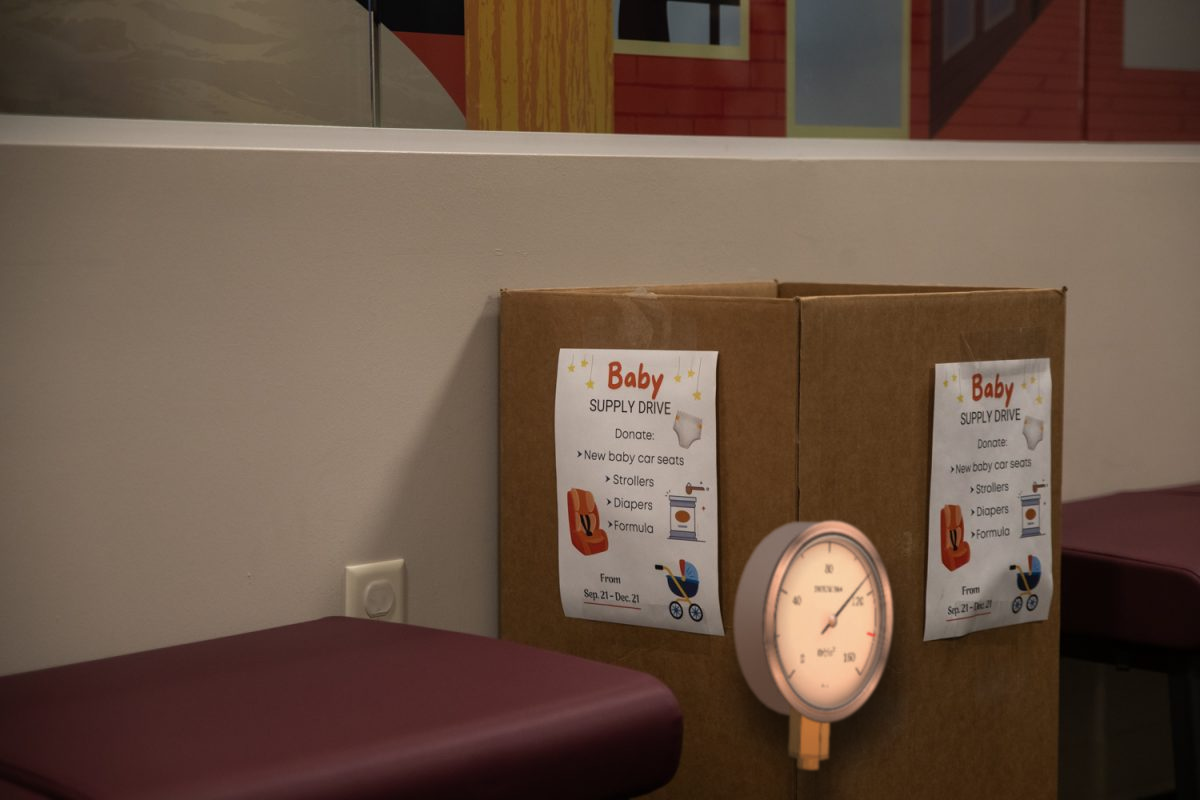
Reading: 110 psi
